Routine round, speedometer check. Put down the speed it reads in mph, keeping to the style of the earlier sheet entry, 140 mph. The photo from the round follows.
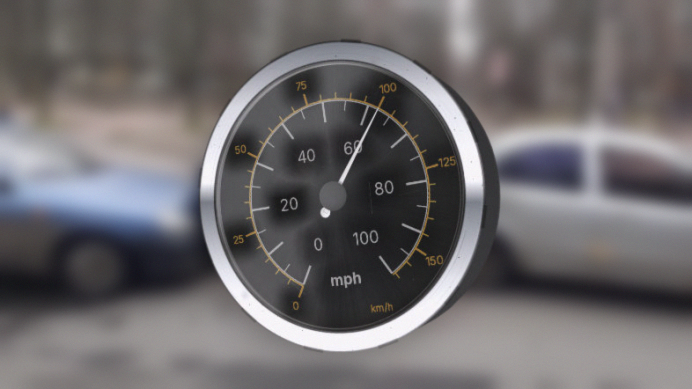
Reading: 62.5 mph
